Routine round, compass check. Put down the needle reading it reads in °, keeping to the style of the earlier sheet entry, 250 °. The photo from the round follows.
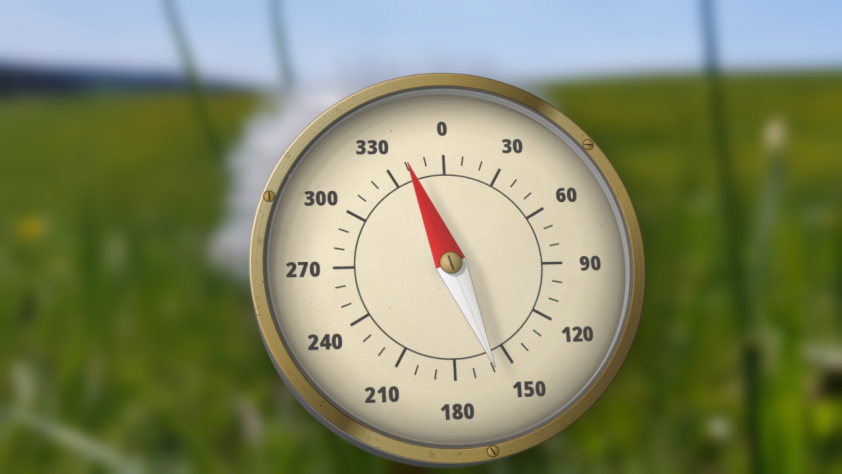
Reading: 340 °
